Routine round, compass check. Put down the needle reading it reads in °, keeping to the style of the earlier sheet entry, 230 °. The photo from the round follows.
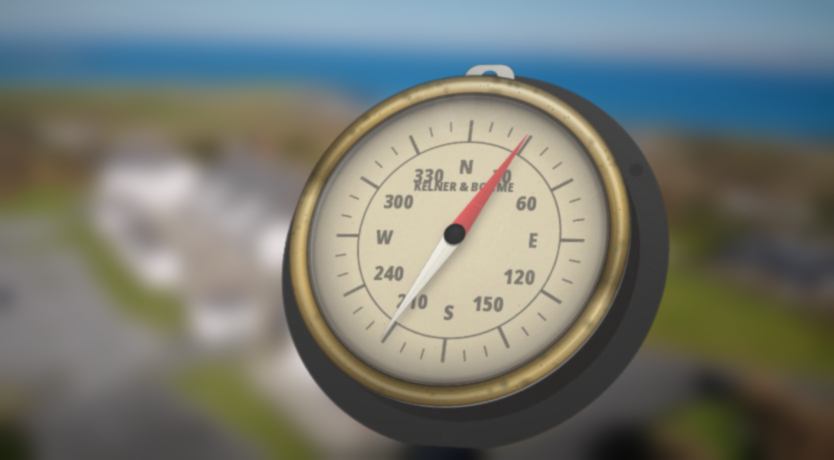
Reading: 30 °
